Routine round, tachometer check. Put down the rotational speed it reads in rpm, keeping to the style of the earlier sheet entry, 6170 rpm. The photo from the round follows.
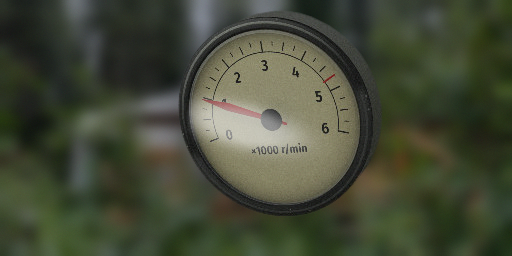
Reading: 1000 rpm
